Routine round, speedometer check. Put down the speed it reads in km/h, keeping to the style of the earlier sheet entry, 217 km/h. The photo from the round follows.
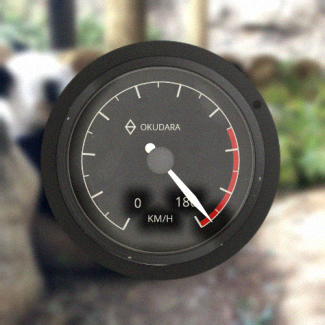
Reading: 175 km/h
